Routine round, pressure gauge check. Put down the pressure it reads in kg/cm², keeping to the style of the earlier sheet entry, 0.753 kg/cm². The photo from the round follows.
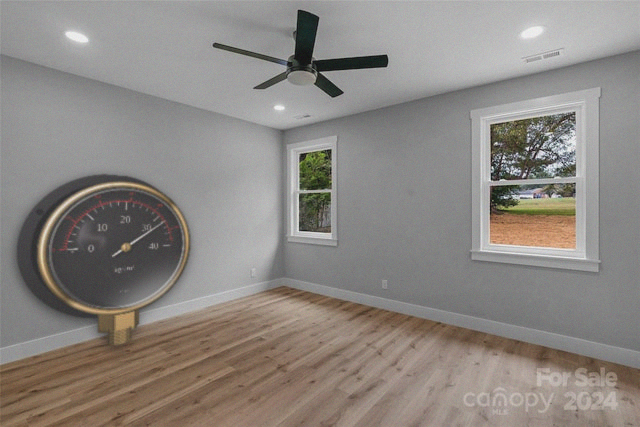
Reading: 32 kg/cm²
